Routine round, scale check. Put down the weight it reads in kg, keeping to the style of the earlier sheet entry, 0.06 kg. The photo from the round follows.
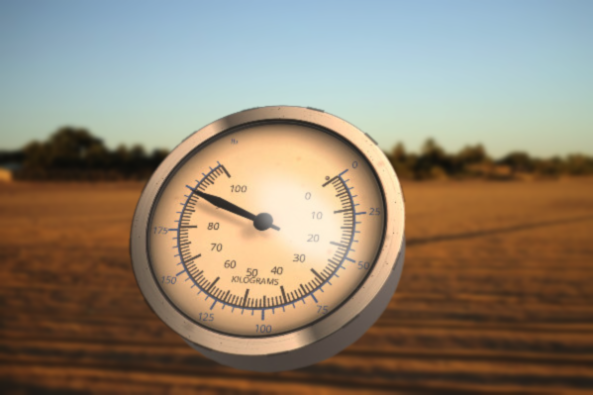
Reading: 90 kg
